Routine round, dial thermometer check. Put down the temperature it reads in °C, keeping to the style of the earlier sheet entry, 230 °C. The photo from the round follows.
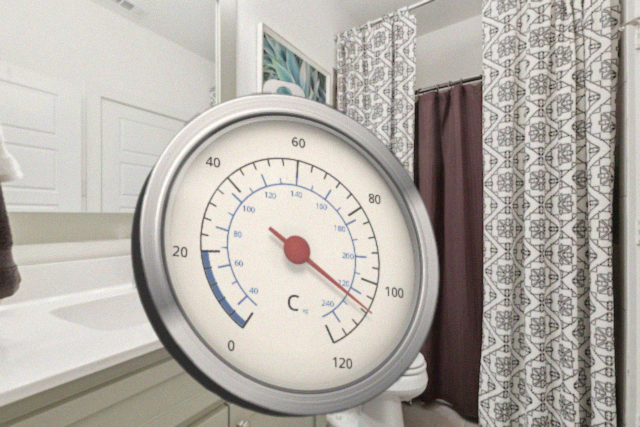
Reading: 108 °C
